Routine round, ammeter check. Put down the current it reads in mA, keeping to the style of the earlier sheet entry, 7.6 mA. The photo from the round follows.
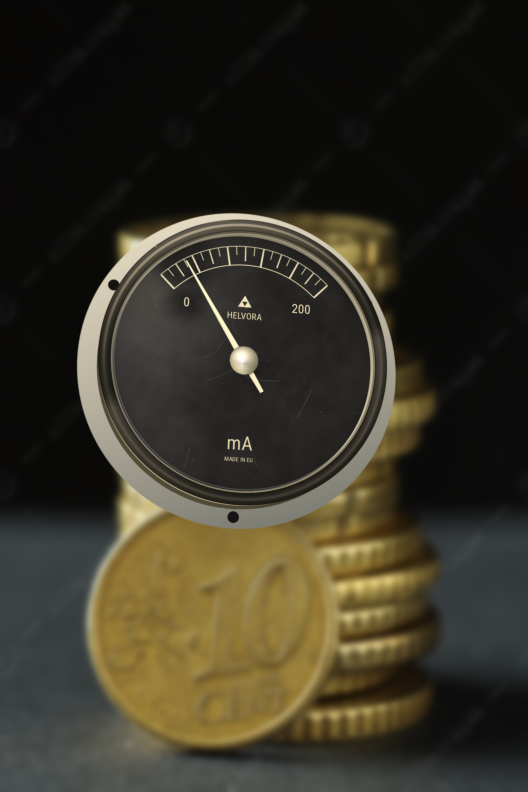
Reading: 30 mA
